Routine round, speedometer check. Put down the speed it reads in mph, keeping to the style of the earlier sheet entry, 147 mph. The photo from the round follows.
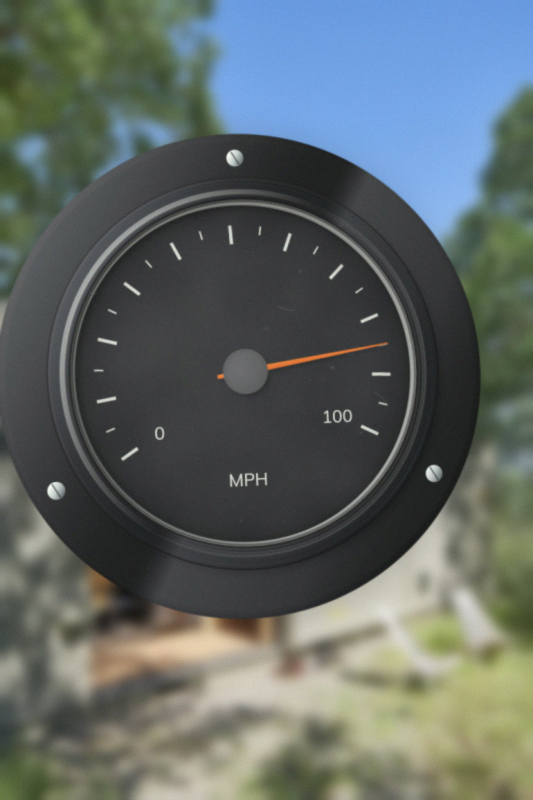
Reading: 85 mph
